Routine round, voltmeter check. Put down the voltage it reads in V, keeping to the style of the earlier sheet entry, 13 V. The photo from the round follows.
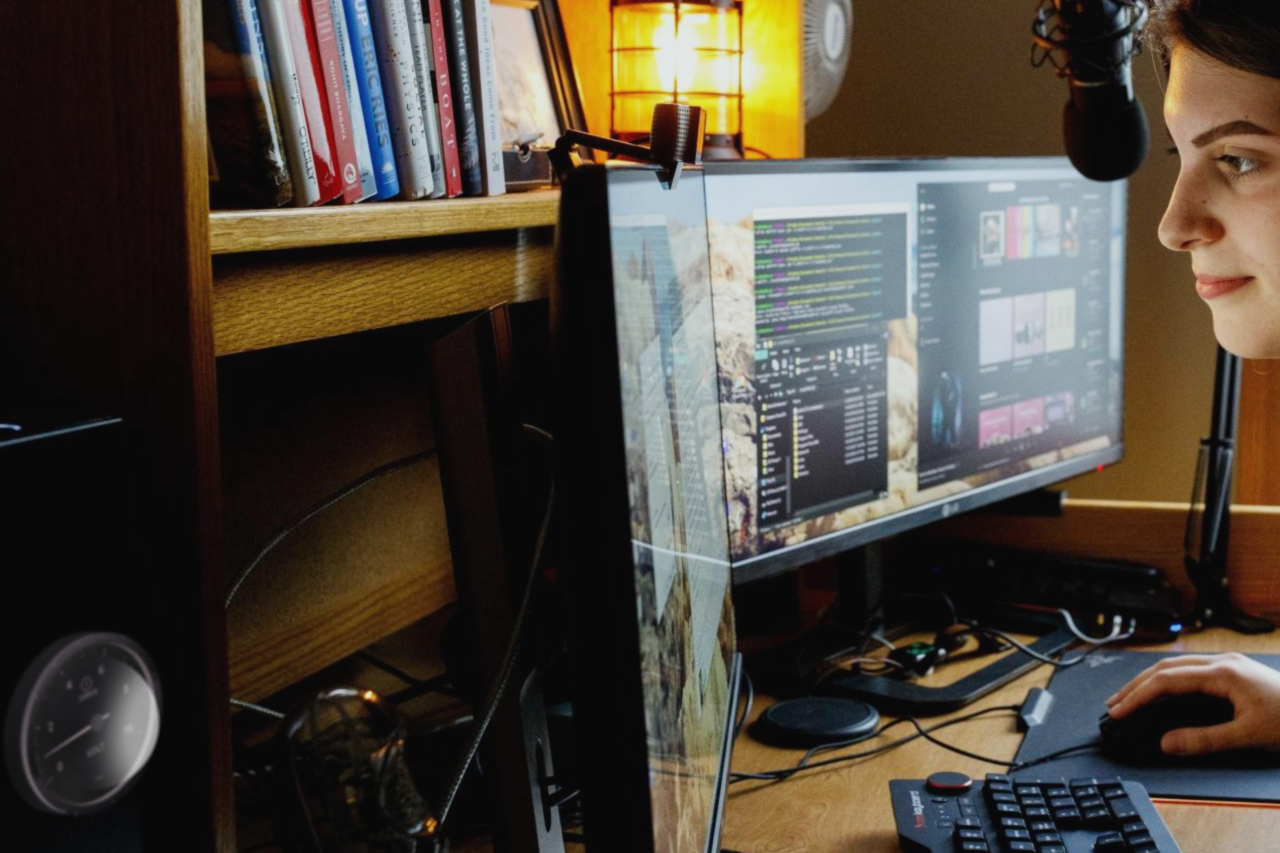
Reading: 1 V
